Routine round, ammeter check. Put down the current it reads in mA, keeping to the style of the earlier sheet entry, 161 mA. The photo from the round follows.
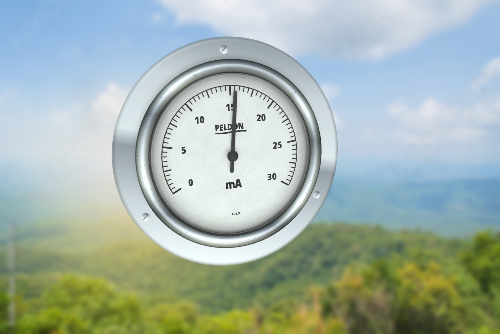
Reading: 15.5 mA
